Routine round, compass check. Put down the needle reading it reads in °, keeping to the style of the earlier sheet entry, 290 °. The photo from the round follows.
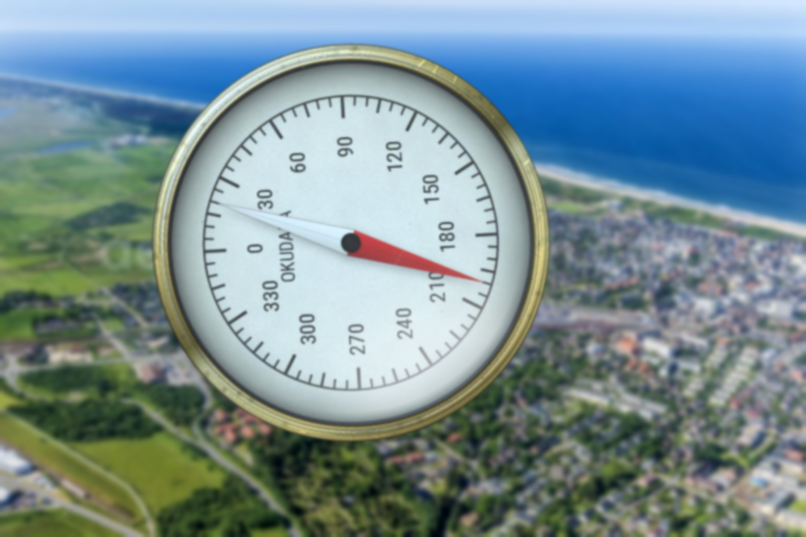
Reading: 200 °
